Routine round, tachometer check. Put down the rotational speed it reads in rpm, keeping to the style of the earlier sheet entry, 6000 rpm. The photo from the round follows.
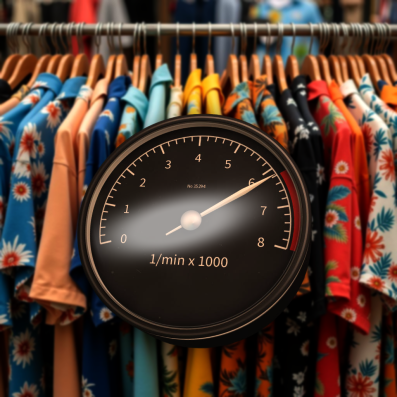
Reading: 6200 rpm
